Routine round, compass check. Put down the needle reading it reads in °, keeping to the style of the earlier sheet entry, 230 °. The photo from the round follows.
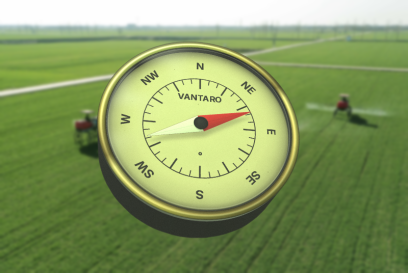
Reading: 70 °
